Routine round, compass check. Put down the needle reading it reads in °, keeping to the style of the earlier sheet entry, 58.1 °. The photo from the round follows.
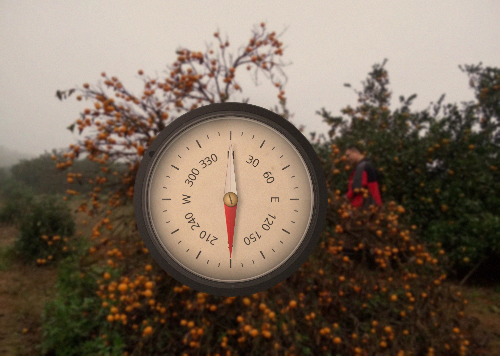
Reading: 180 °
